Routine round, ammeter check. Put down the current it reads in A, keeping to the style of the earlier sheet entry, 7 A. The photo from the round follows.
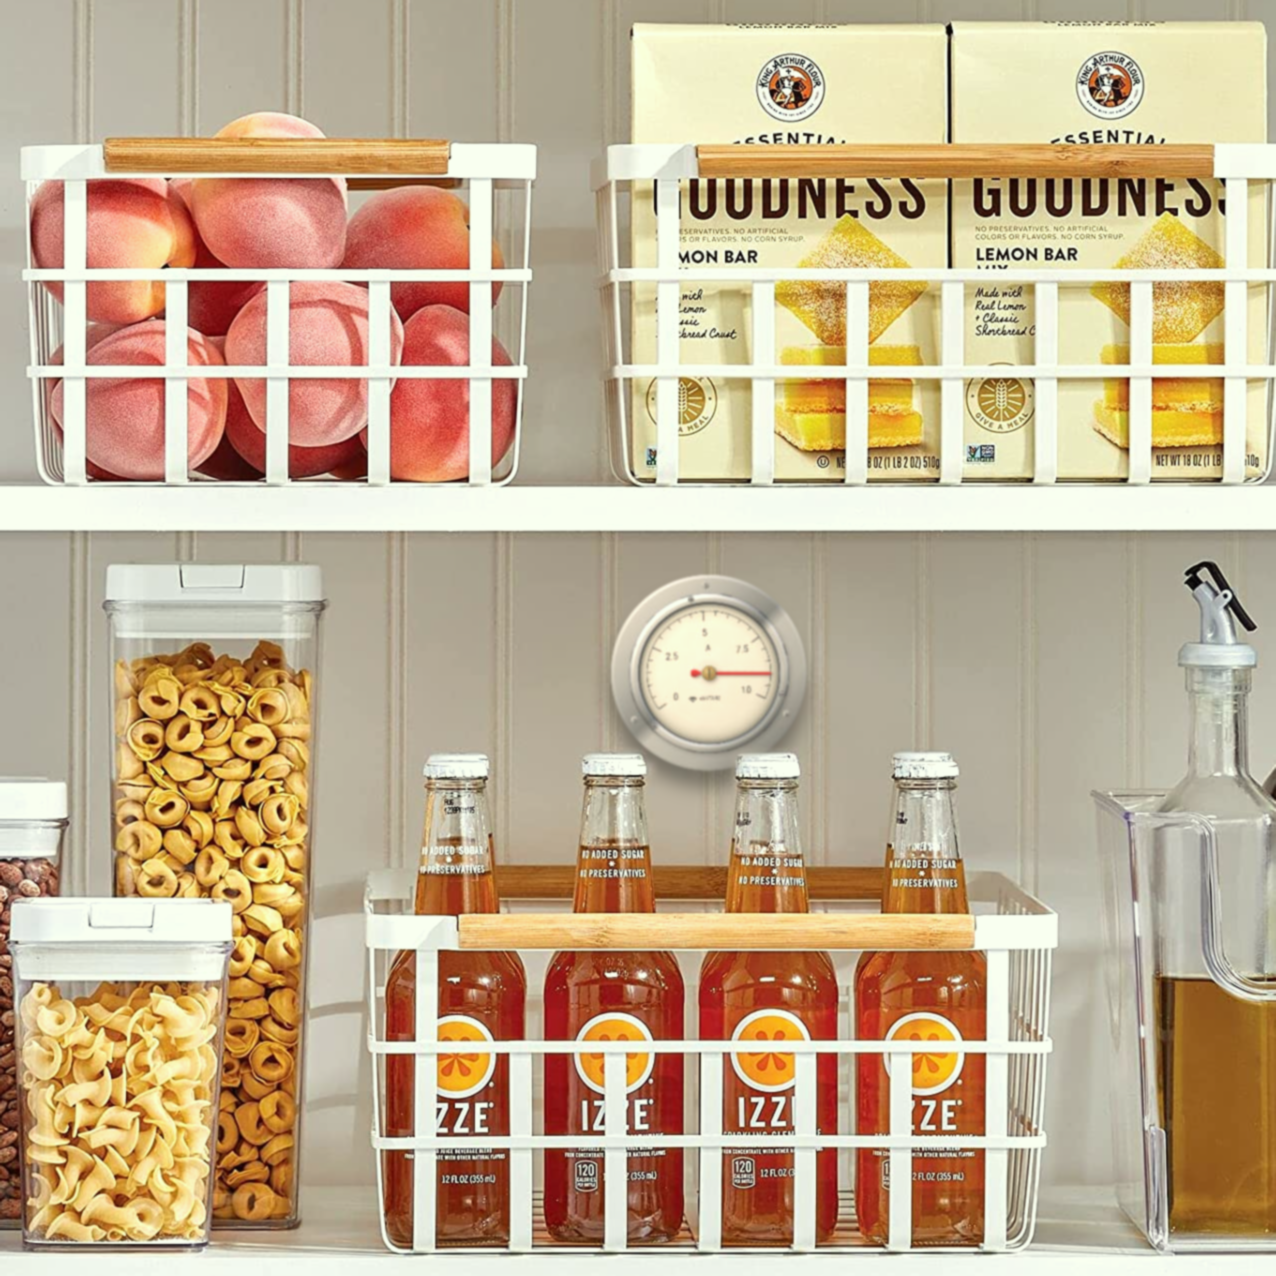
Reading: 9 A
